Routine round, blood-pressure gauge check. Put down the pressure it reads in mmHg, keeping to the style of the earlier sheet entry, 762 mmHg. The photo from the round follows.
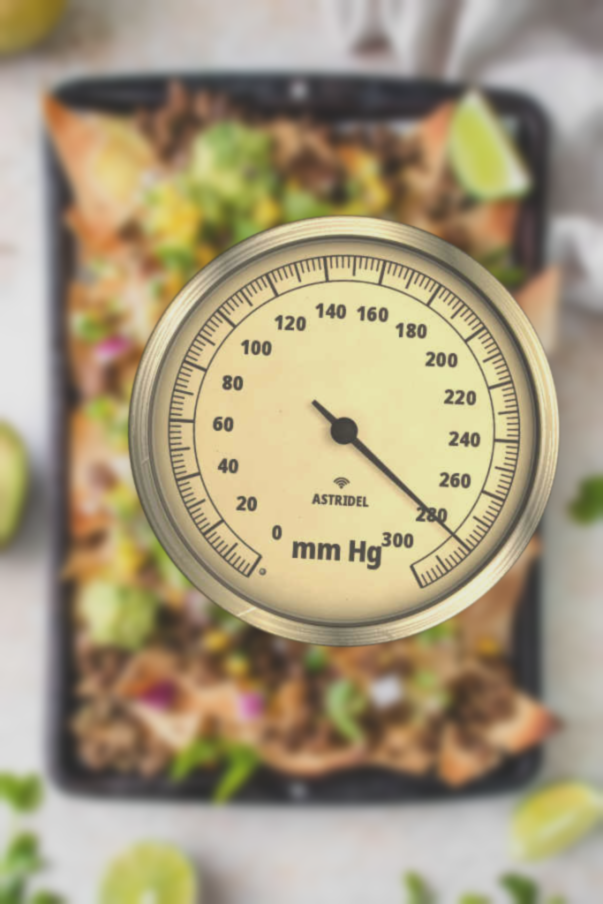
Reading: 280 mmHg
